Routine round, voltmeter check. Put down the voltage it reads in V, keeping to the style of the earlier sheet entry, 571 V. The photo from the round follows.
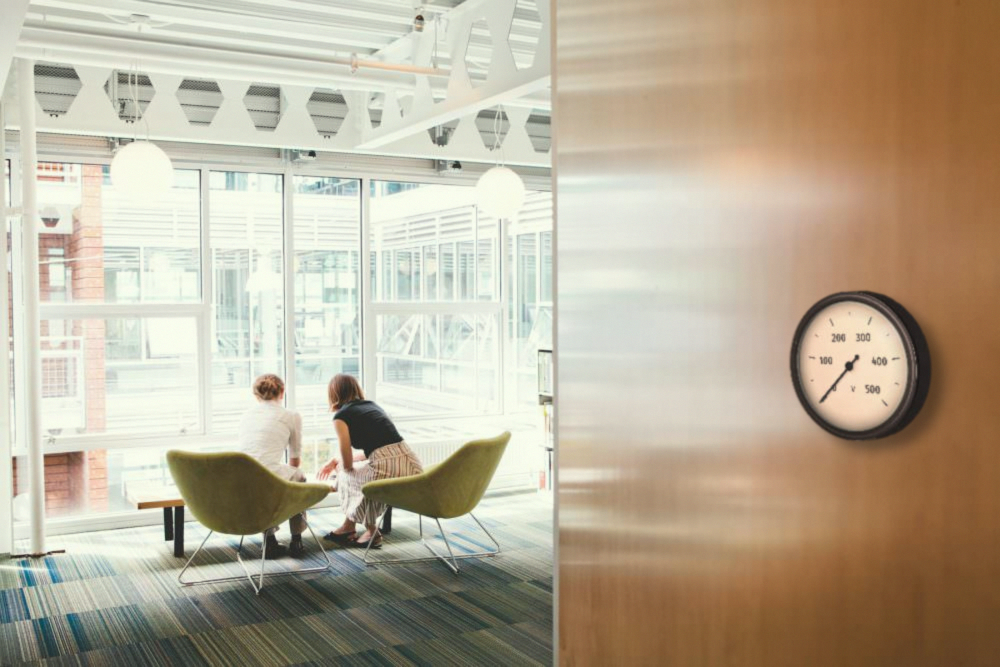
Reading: 0 V
